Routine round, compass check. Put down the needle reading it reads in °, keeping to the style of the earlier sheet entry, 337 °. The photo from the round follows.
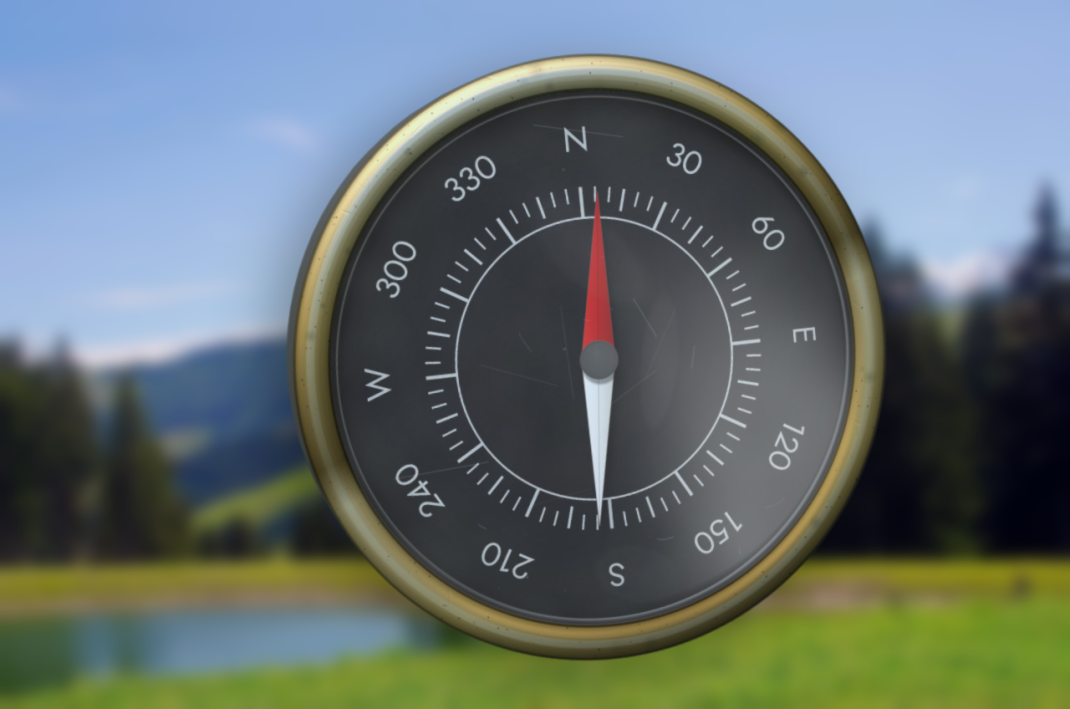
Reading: 5 °
